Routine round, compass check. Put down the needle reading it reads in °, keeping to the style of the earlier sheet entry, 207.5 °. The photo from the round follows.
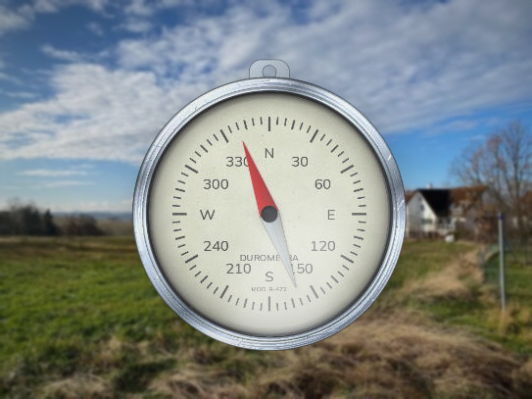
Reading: 340 °
